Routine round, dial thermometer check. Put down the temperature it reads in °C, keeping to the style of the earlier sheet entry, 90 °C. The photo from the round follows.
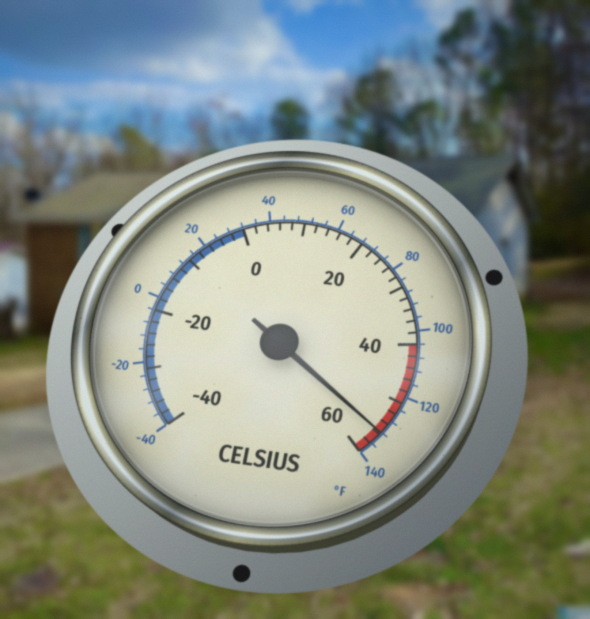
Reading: 56 °C
